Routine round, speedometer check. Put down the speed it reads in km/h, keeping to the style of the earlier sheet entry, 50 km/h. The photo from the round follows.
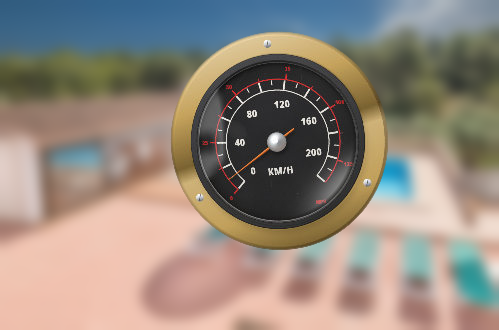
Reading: 10 km/h
